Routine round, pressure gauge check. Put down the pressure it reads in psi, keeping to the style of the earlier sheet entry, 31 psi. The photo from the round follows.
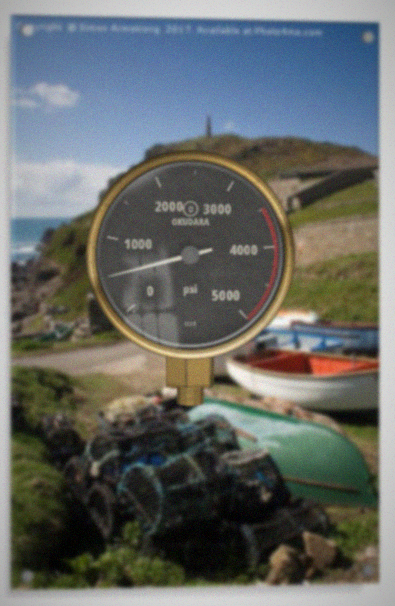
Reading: 500 psi
